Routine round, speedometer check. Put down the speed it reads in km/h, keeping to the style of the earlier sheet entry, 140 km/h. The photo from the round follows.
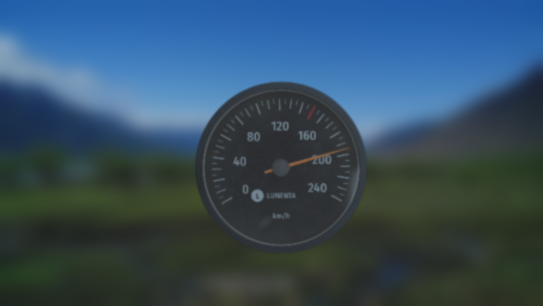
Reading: 195 km/h
